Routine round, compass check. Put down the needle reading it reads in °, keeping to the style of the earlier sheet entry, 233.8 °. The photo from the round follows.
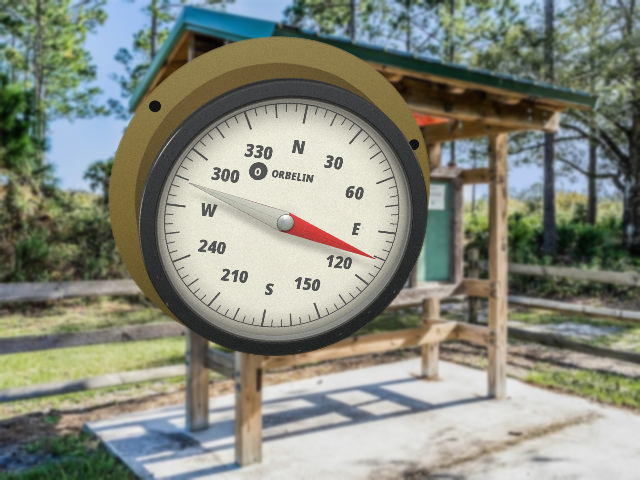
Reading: 105 °
